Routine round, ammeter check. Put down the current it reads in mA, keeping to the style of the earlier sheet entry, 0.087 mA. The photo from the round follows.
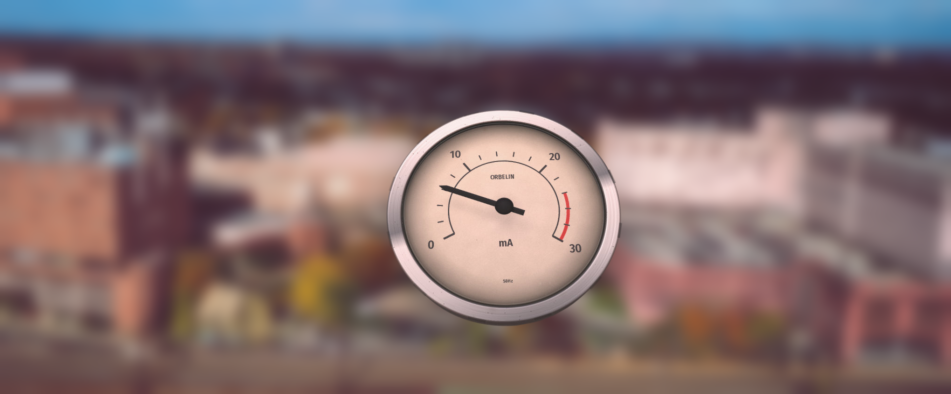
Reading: 6 mA
